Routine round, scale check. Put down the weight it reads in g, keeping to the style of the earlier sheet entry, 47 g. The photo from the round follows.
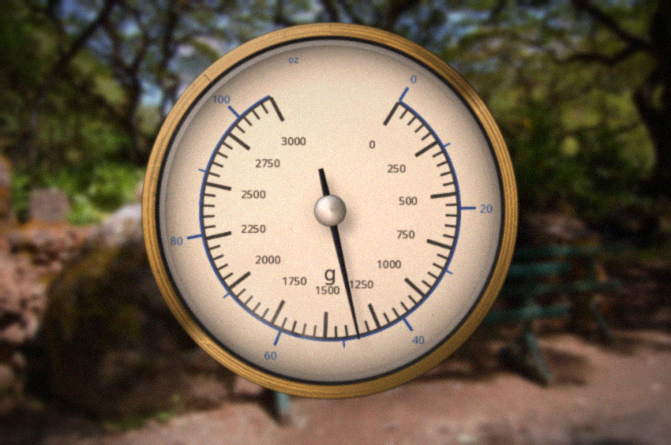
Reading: 1350 g
